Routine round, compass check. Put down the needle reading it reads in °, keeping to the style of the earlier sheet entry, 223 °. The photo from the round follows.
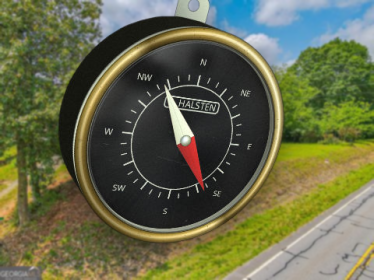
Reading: 145 °
